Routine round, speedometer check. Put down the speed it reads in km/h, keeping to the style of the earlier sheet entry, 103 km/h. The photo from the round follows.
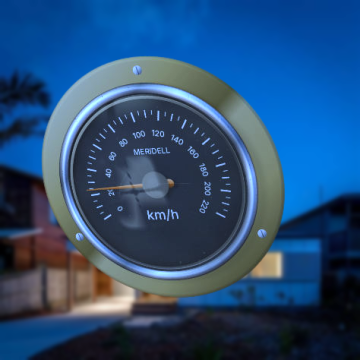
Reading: 25 km/h
